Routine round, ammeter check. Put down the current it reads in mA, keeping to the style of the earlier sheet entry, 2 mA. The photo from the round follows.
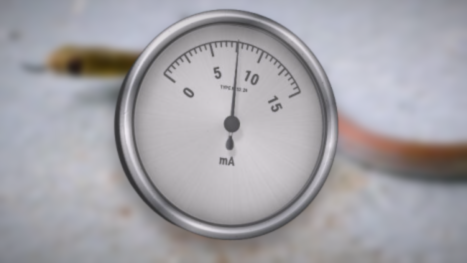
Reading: 7.5 mA
